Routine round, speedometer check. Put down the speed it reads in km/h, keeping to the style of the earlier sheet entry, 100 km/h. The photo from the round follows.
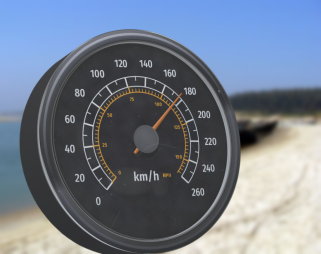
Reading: 175 km/h
